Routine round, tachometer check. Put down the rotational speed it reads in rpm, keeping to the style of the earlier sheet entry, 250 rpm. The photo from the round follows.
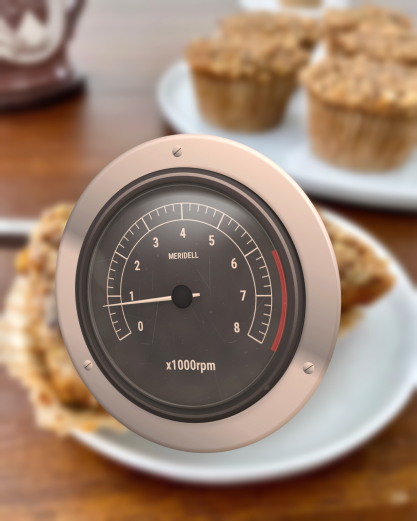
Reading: 800 rpm
